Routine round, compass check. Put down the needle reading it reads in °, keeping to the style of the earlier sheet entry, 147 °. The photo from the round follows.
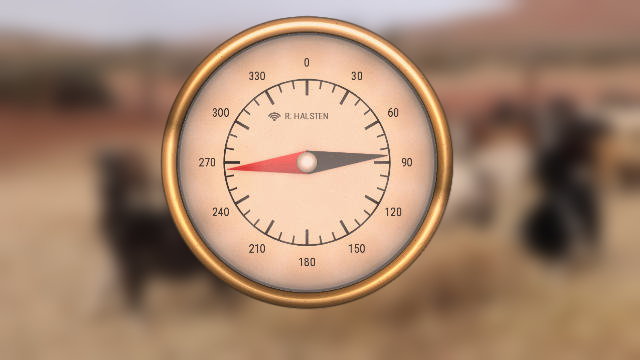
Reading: 265 °
